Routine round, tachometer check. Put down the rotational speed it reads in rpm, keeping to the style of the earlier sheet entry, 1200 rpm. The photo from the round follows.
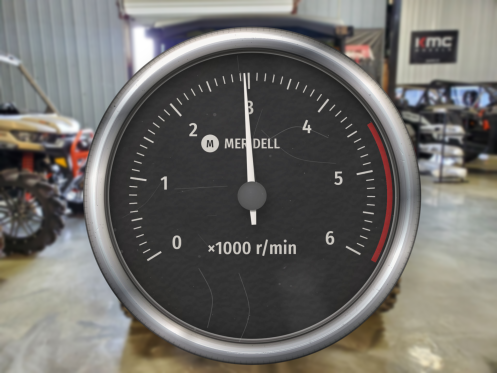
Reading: 2950 rpm
